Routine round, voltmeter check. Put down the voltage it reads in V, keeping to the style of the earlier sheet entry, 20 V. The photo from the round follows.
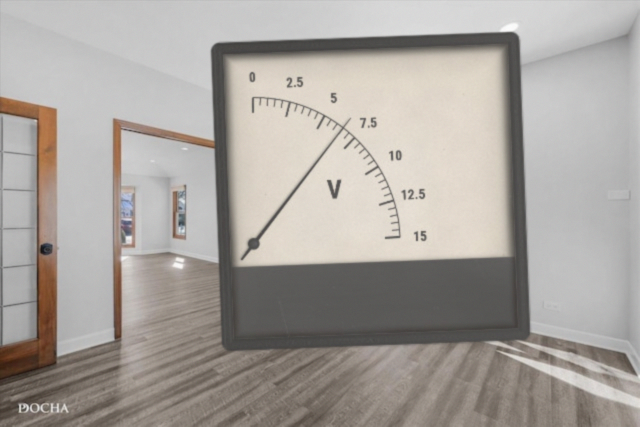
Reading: 6.5 V
